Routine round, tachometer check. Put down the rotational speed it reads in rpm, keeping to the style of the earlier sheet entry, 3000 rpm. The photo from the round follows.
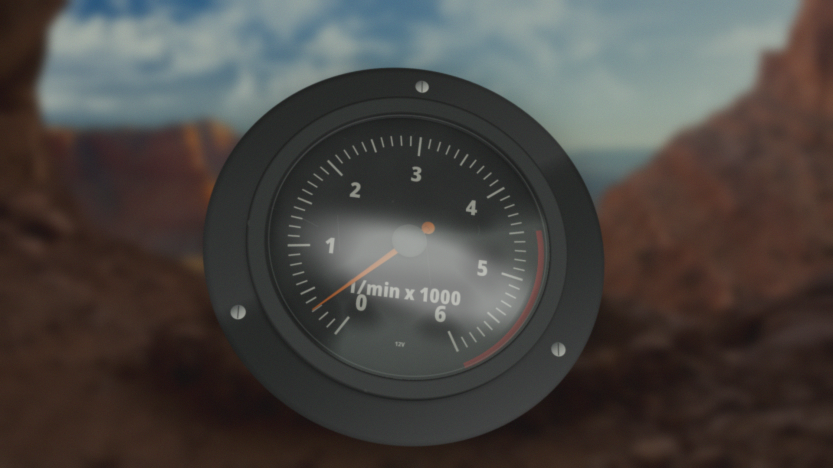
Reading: 300 rpm
